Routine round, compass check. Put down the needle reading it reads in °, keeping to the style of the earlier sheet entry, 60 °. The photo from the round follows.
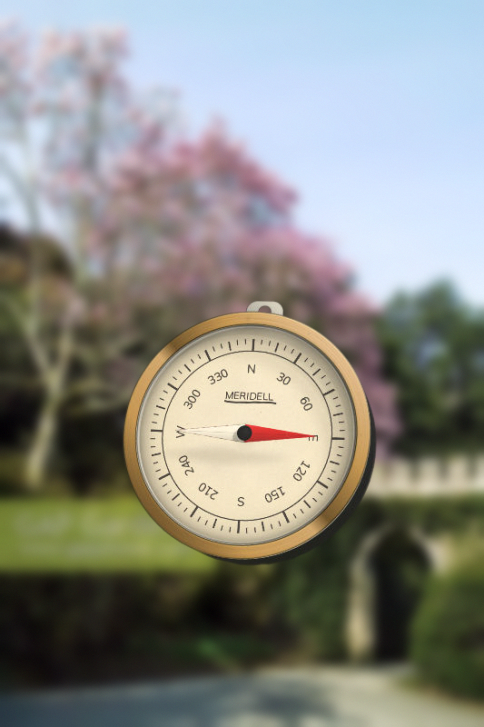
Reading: 90 °
